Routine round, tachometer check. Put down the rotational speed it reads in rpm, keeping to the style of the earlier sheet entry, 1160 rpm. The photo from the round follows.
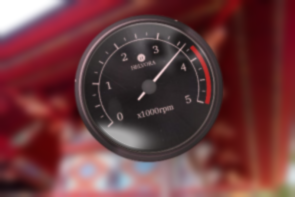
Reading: 3625 rpm
